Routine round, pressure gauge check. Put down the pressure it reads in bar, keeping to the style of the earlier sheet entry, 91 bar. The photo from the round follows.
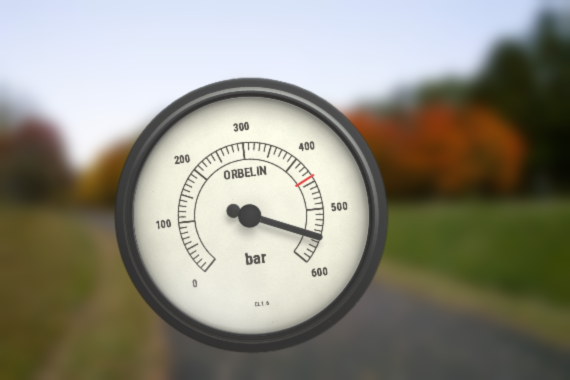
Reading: 550 bar
